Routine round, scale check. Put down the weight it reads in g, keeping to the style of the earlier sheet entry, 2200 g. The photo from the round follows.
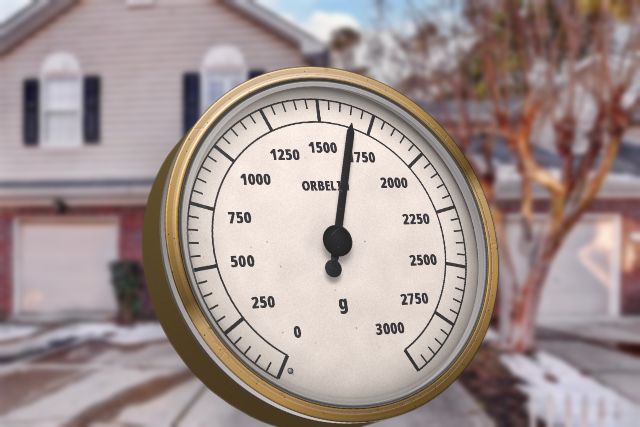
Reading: 1650 g
